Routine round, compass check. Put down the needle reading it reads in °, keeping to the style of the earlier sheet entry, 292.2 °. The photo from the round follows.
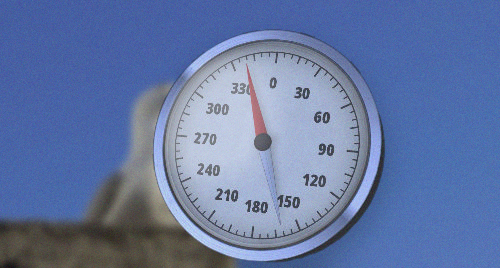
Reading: 340 °
